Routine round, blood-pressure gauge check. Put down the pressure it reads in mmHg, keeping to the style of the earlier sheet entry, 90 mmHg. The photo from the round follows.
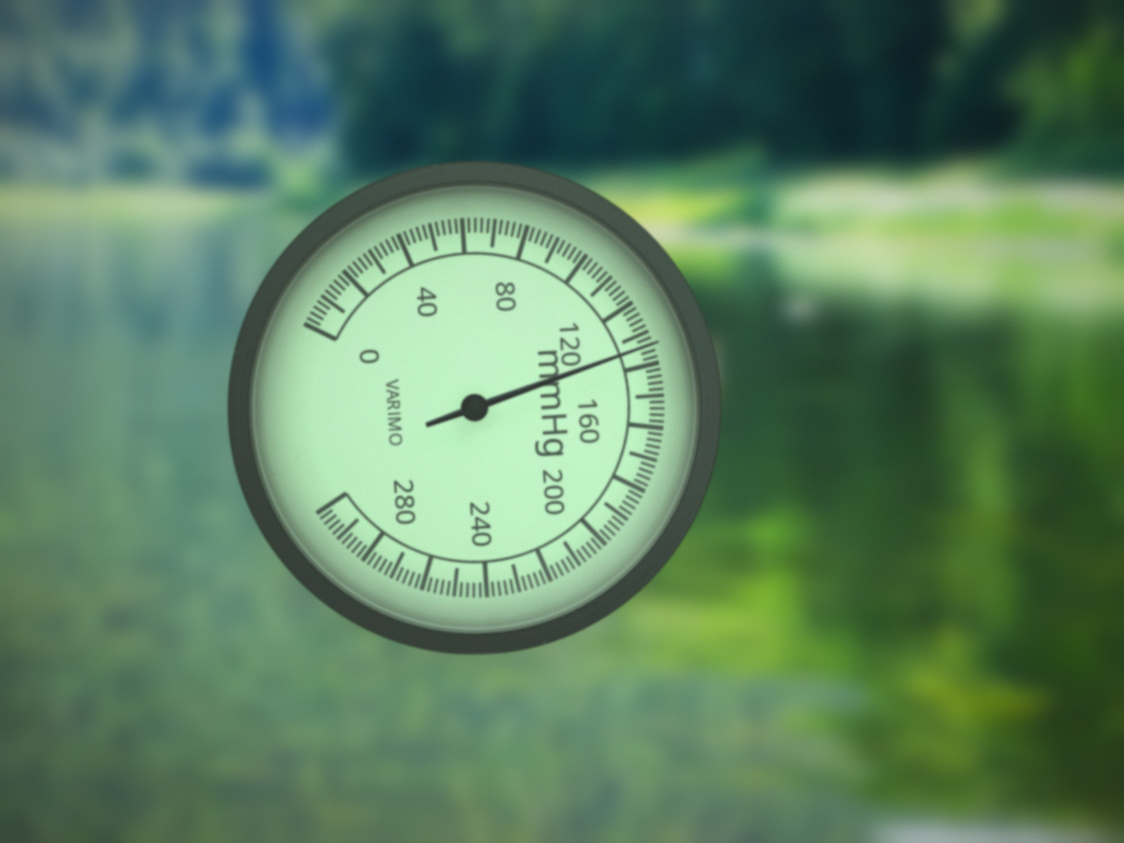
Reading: 134 mmHg
